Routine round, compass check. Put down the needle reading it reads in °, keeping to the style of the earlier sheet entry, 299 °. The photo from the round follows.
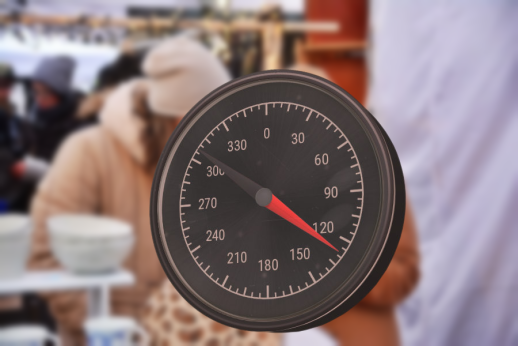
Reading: 127.5 °
